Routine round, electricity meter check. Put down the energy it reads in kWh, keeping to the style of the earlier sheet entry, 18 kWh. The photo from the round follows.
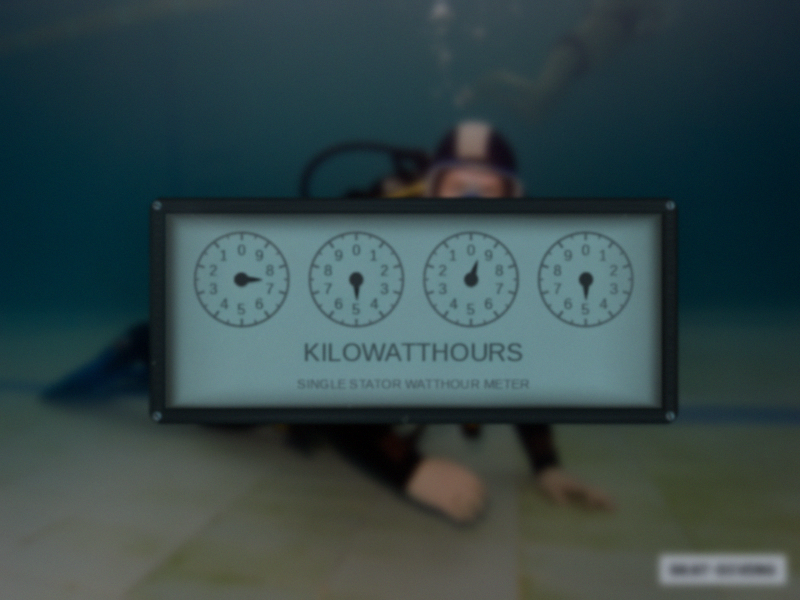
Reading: 7495 kWh
